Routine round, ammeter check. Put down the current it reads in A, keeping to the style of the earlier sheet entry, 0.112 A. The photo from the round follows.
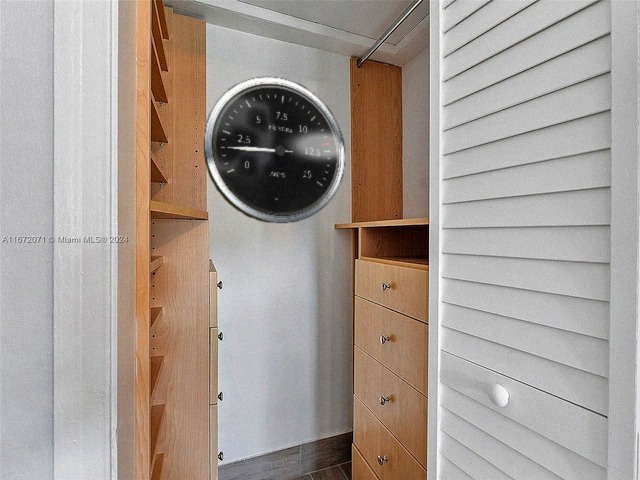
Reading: 1.5 A
